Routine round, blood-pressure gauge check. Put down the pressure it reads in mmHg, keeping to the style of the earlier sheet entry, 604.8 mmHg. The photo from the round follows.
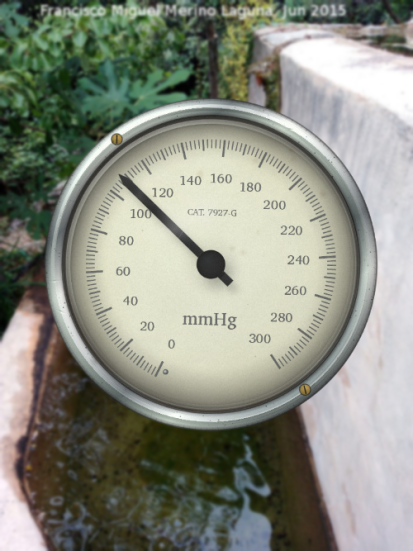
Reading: 108 mmHg
